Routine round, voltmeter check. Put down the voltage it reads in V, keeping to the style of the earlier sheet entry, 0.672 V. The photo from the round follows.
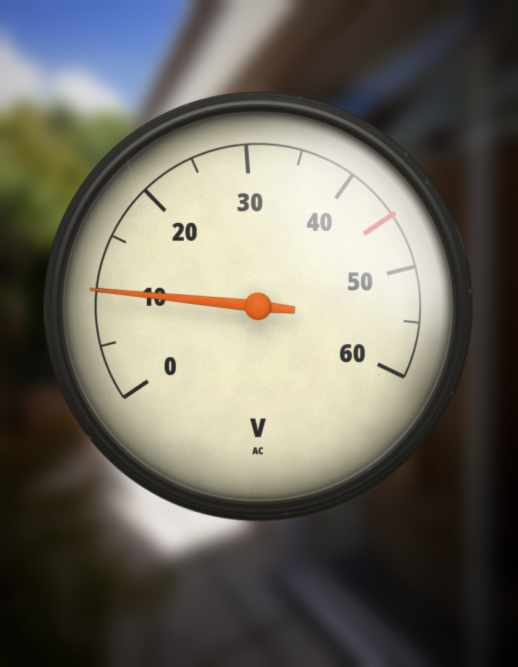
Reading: 10 V
